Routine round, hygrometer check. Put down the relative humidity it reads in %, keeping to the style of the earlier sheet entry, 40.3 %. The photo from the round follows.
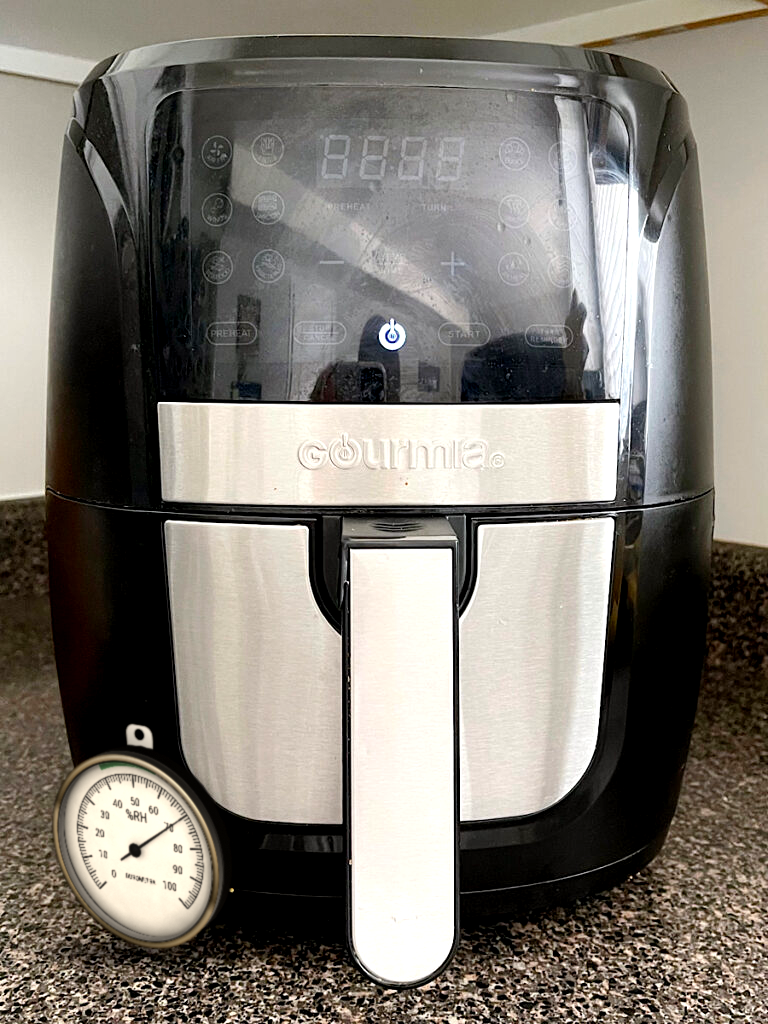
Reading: 70 %
